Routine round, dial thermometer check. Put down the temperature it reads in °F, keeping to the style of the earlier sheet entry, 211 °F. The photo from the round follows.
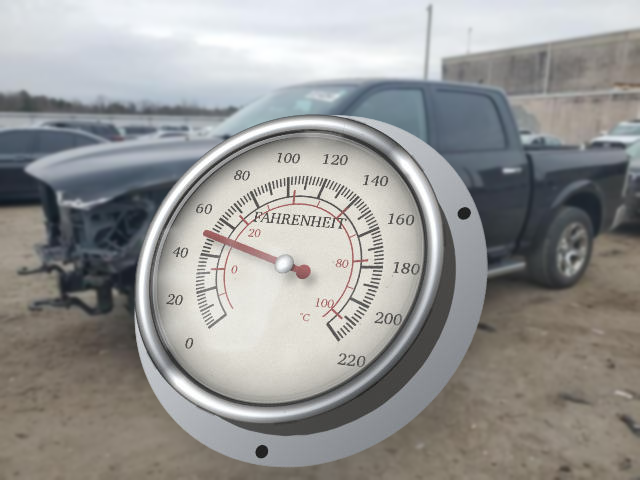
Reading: 50 °F
